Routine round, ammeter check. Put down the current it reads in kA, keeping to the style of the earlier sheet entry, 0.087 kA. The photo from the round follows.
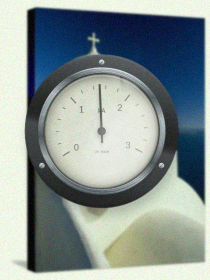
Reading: 1.5 kA
